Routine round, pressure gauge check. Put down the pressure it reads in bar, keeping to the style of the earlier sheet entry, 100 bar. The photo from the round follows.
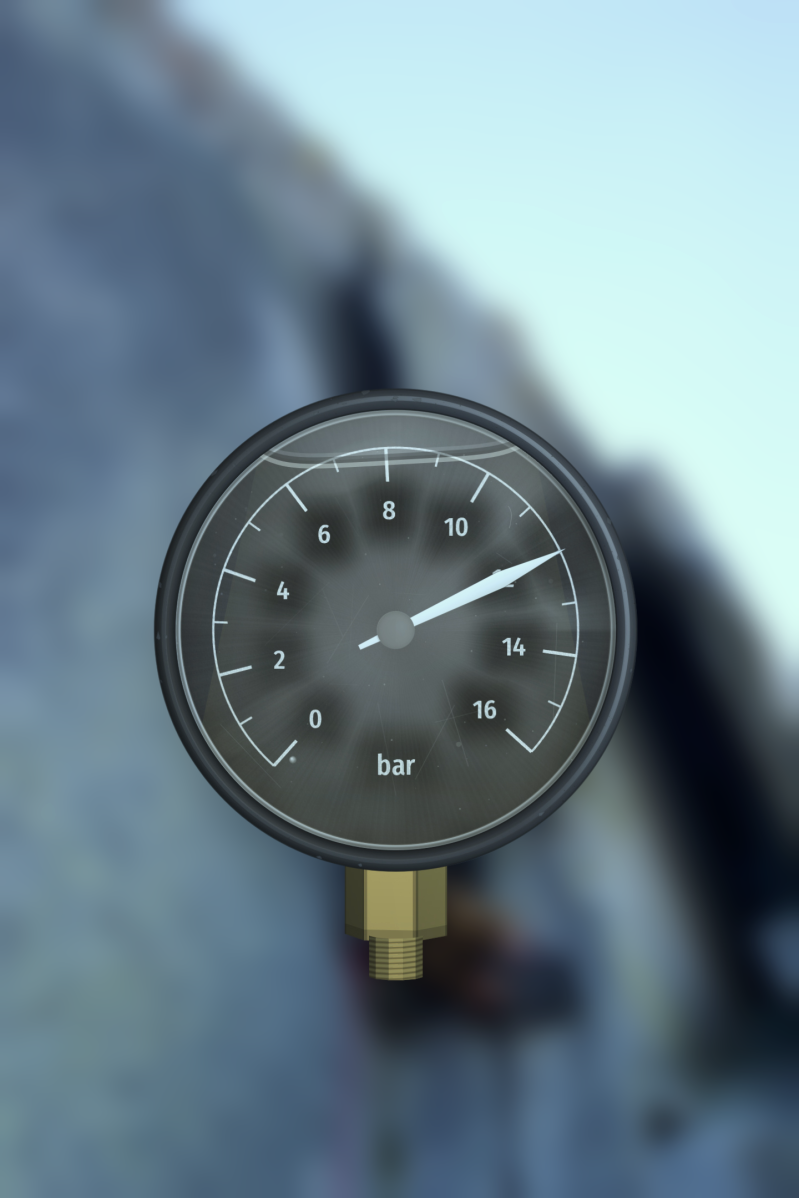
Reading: 12 bar
